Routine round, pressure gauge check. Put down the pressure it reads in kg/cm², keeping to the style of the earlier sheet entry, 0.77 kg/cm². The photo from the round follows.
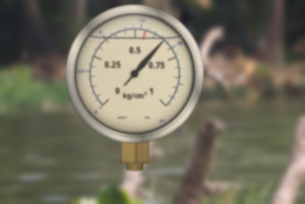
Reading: 0.65 kg/cm²
